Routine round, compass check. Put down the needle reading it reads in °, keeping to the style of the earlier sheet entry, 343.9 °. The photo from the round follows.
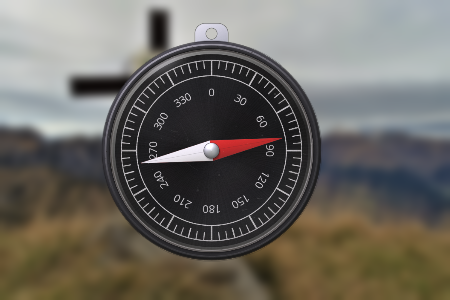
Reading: 80 °
